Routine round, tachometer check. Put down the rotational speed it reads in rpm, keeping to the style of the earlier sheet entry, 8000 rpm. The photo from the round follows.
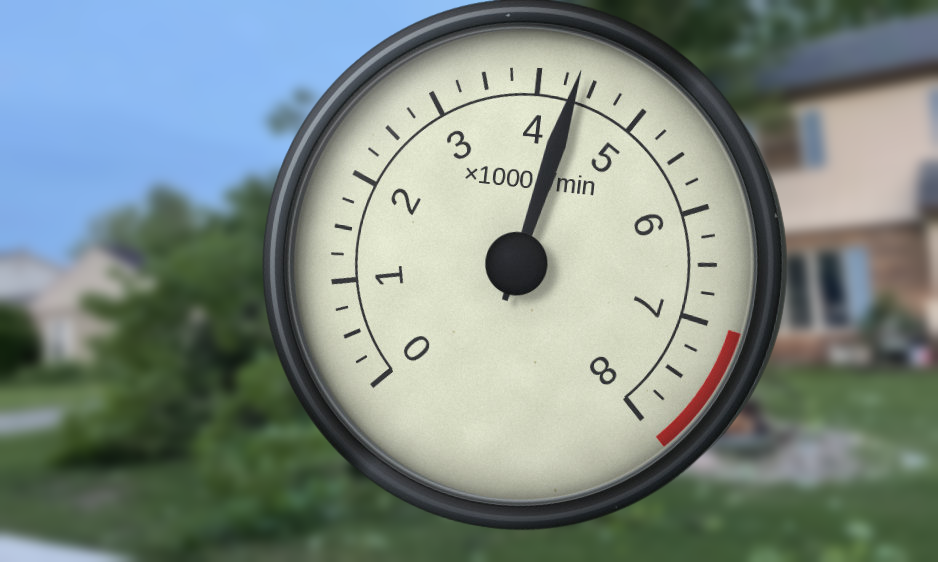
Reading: 4375 rpm
